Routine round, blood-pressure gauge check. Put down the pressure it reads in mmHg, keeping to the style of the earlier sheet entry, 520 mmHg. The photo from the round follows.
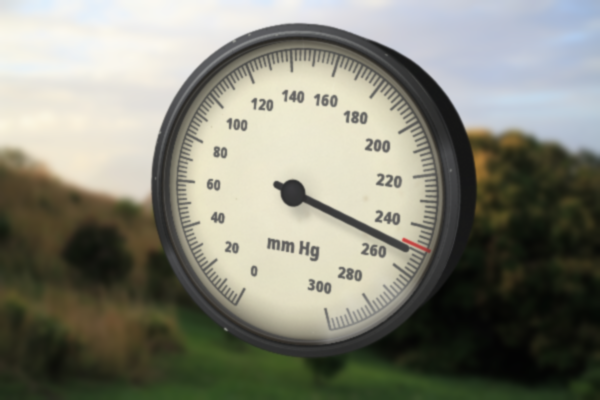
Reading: 250 mmHg
